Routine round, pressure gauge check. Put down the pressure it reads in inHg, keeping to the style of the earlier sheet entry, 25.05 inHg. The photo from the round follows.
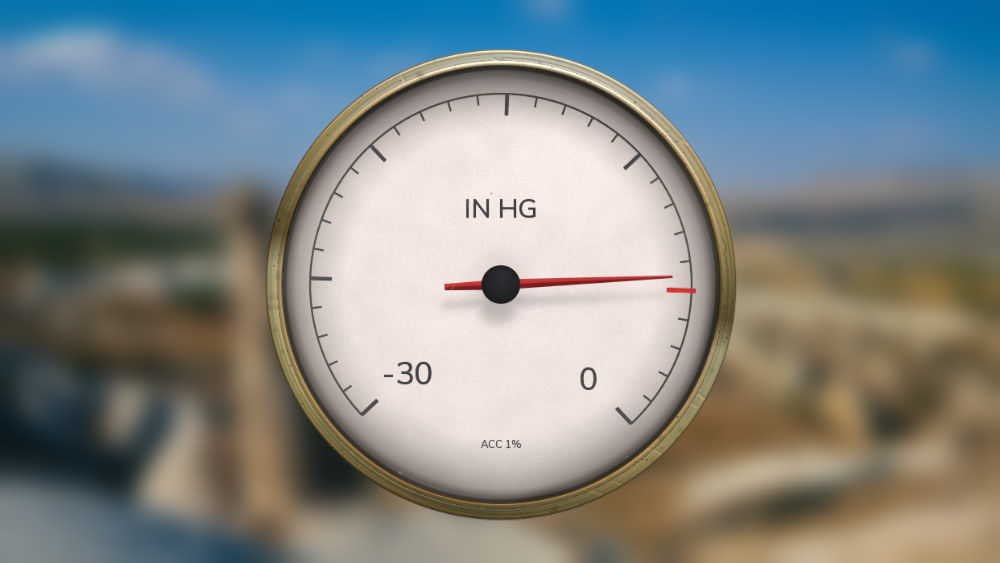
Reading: -5.5 inHg
